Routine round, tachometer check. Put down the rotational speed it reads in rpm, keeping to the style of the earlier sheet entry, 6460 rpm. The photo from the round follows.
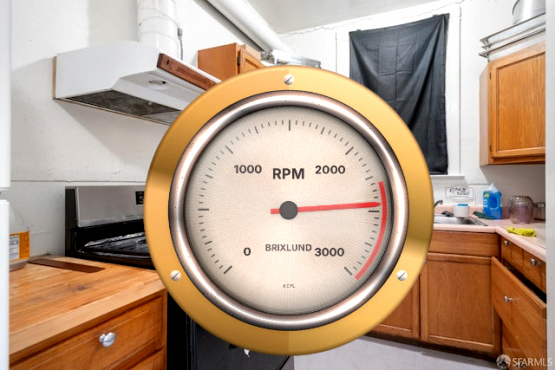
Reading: 2450 rpm
